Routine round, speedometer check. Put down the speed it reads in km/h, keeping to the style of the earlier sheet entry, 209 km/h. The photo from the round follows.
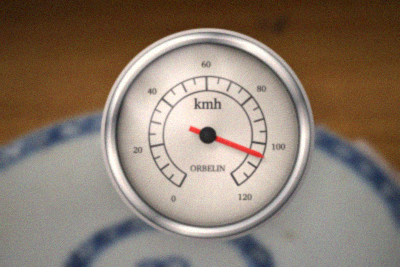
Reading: 105 km/h
